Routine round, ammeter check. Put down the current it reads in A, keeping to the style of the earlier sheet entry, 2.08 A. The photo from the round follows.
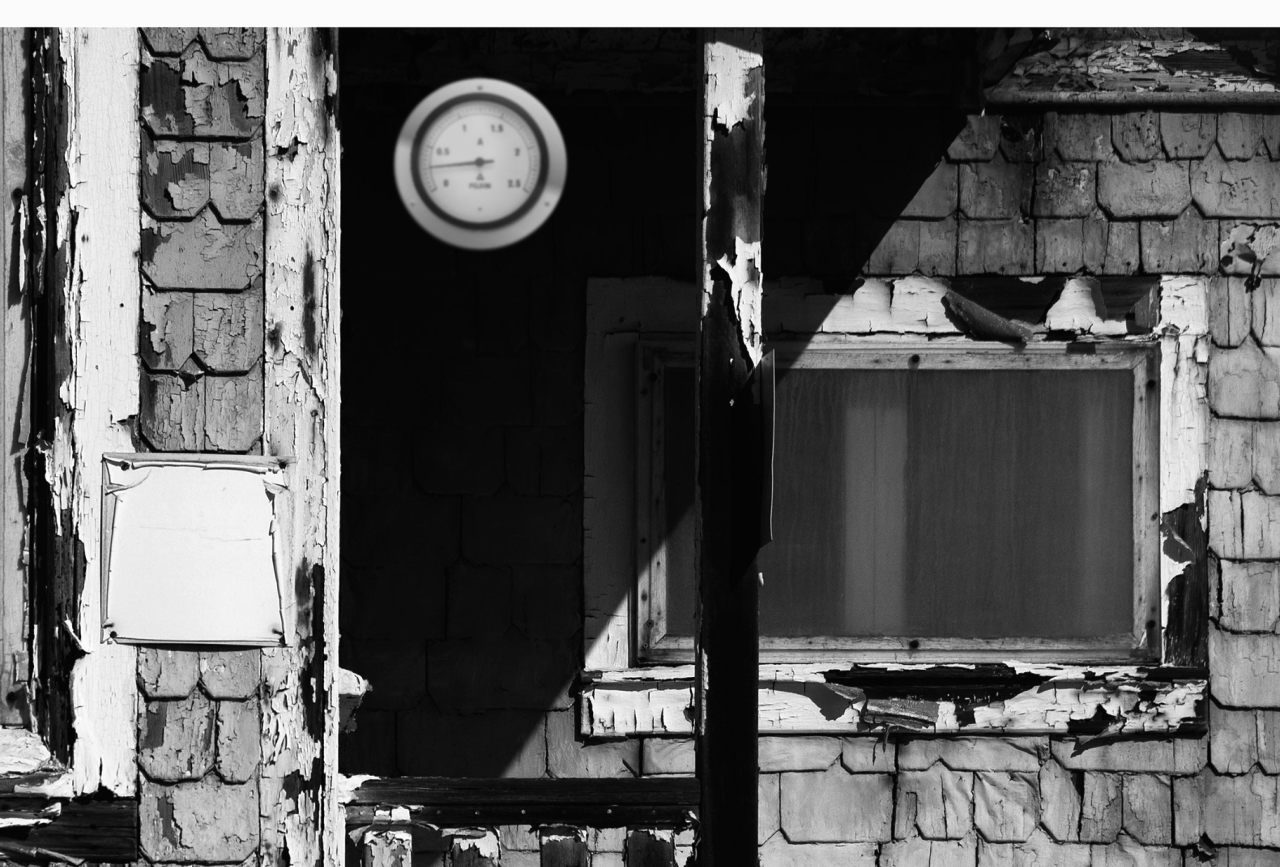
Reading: 0.25 A
